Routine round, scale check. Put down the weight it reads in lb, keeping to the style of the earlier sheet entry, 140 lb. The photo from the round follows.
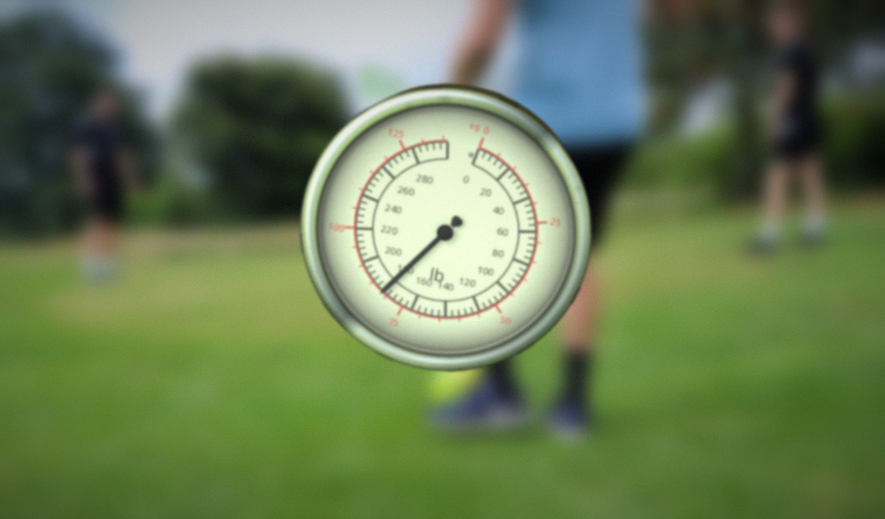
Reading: 180 lb
